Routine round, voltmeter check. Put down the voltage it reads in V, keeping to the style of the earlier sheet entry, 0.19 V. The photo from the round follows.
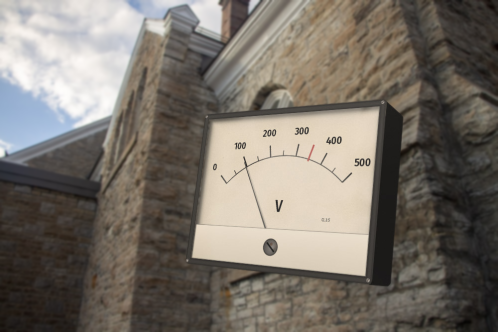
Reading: 100 V
